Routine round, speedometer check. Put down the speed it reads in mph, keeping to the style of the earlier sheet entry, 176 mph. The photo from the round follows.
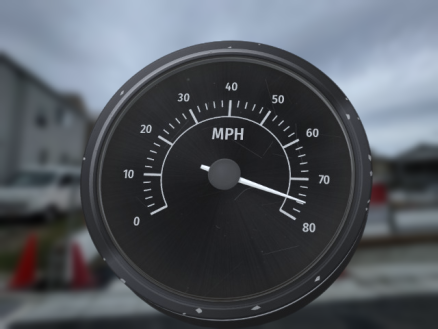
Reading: 76 mph
